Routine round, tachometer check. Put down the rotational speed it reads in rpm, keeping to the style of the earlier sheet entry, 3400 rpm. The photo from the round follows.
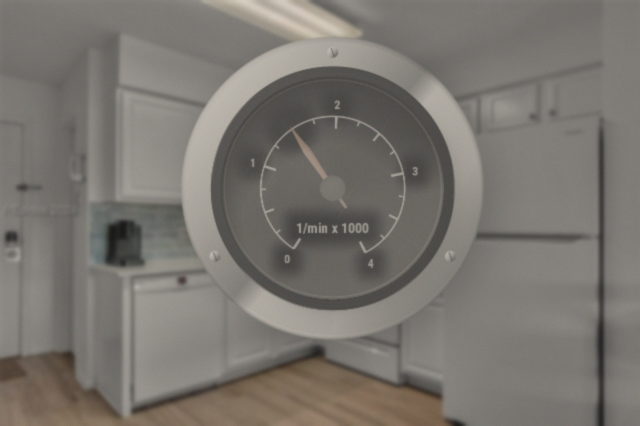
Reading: 1500 rpm
